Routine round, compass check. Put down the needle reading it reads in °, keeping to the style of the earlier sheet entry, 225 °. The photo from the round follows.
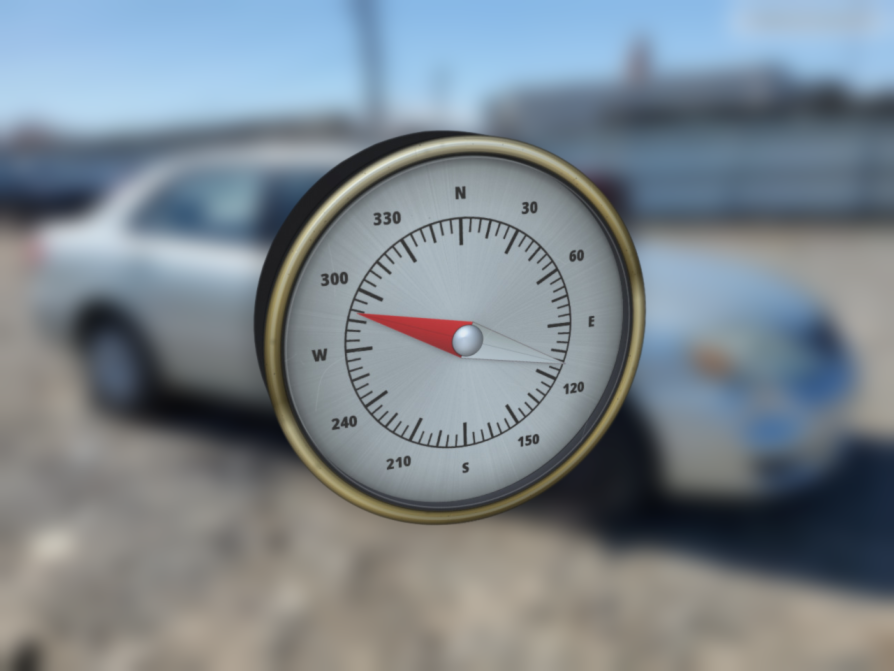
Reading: 290 °
